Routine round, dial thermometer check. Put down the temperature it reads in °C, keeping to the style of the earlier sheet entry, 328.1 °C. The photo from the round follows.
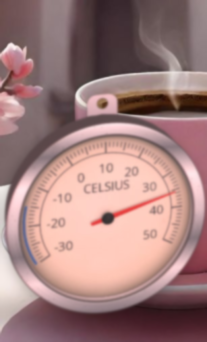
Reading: 35 °C
